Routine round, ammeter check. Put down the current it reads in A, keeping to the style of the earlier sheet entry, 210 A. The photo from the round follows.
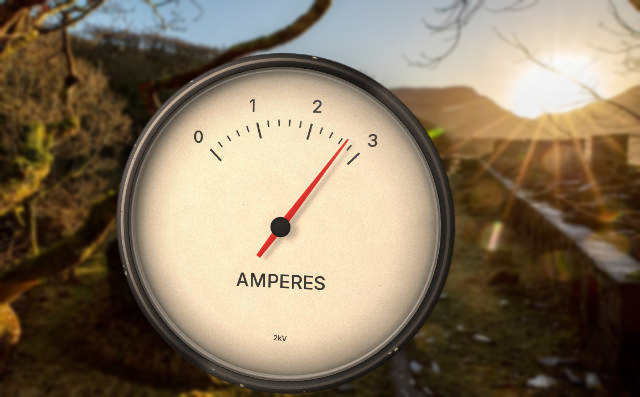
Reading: 2.7 A
